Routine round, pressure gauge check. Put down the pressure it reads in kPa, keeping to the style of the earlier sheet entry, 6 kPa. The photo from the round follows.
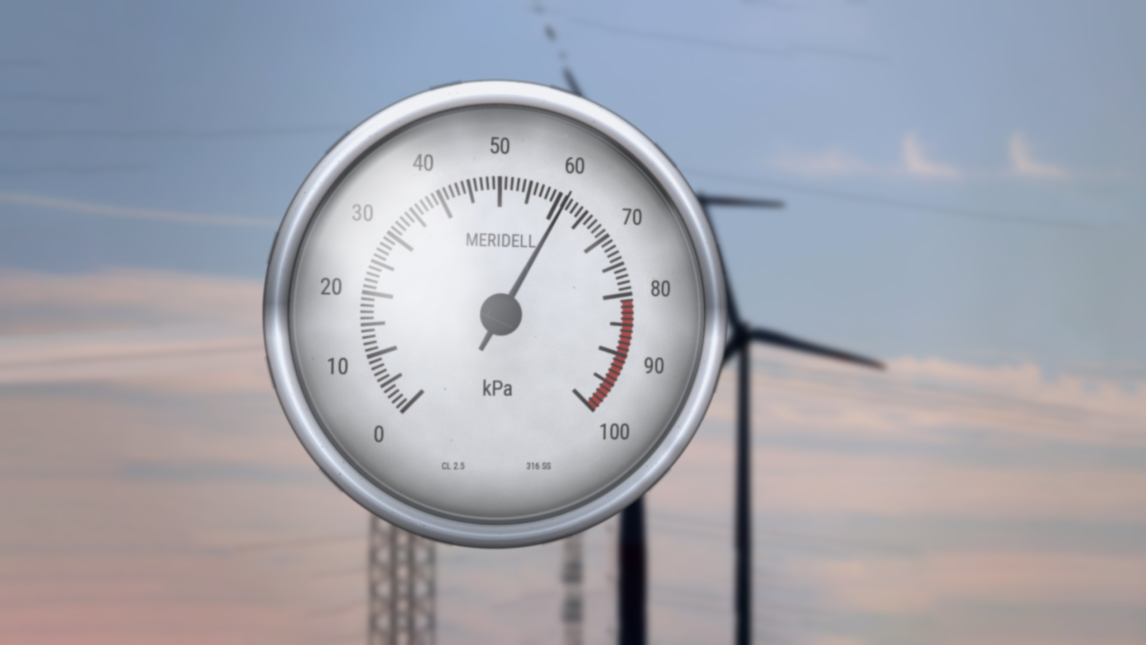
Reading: 61 kPa
